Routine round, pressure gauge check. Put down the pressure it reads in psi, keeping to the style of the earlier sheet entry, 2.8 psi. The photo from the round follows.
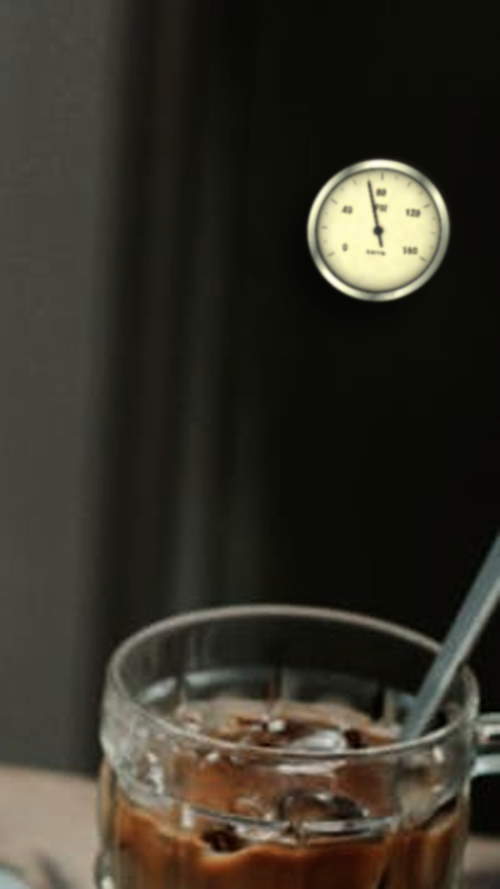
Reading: 70 psi
